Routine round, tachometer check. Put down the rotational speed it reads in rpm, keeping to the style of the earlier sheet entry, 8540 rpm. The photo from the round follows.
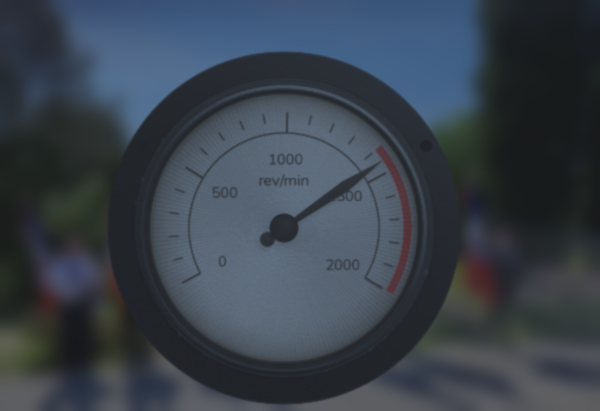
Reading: 1450 rpm
